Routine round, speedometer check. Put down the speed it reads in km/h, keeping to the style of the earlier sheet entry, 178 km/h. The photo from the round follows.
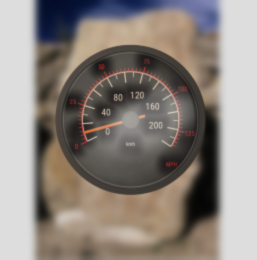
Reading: 10 km/h
